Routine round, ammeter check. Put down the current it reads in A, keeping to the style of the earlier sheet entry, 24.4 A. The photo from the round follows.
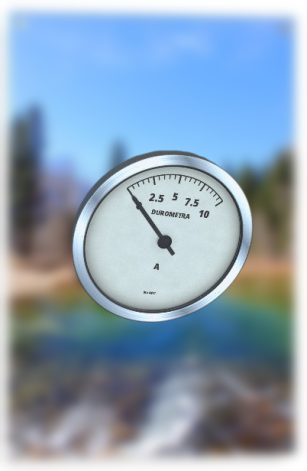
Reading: 0 A
